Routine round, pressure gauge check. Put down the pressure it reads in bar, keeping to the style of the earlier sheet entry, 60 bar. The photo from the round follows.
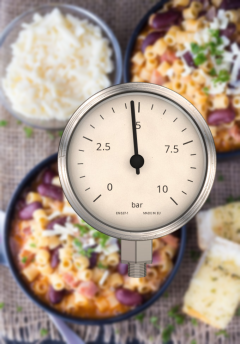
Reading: 4.75 bar
